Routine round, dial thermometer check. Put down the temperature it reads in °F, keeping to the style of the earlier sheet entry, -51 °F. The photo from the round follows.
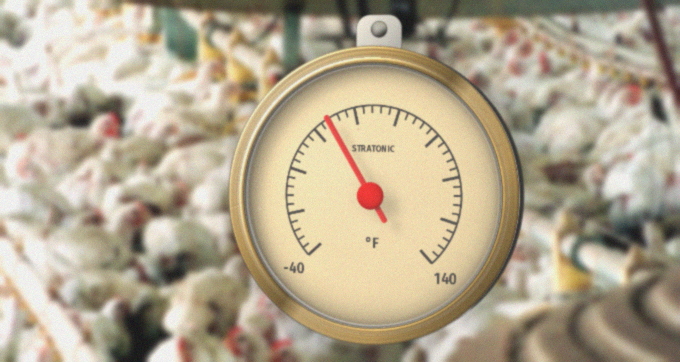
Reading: 28 °F
